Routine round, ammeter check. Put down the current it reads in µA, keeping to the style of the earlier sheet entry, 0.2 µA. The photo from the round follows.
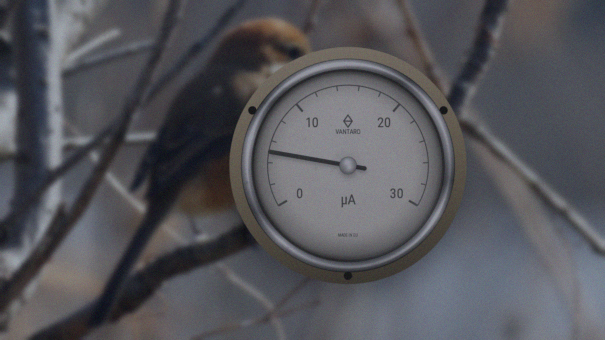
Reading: 5 µA
